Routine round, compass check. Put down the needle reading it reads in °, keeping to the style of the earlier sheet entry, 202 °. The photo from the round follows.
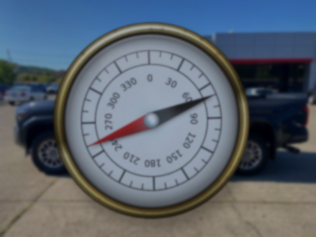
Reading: 250 °
